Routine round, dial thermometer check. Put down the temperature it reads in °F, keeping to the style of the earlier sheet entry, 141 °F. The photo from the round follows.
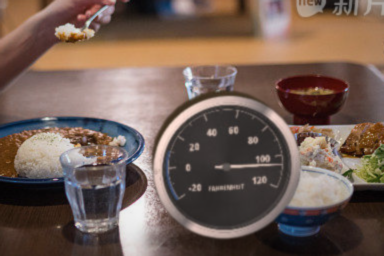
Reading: 105 °F
